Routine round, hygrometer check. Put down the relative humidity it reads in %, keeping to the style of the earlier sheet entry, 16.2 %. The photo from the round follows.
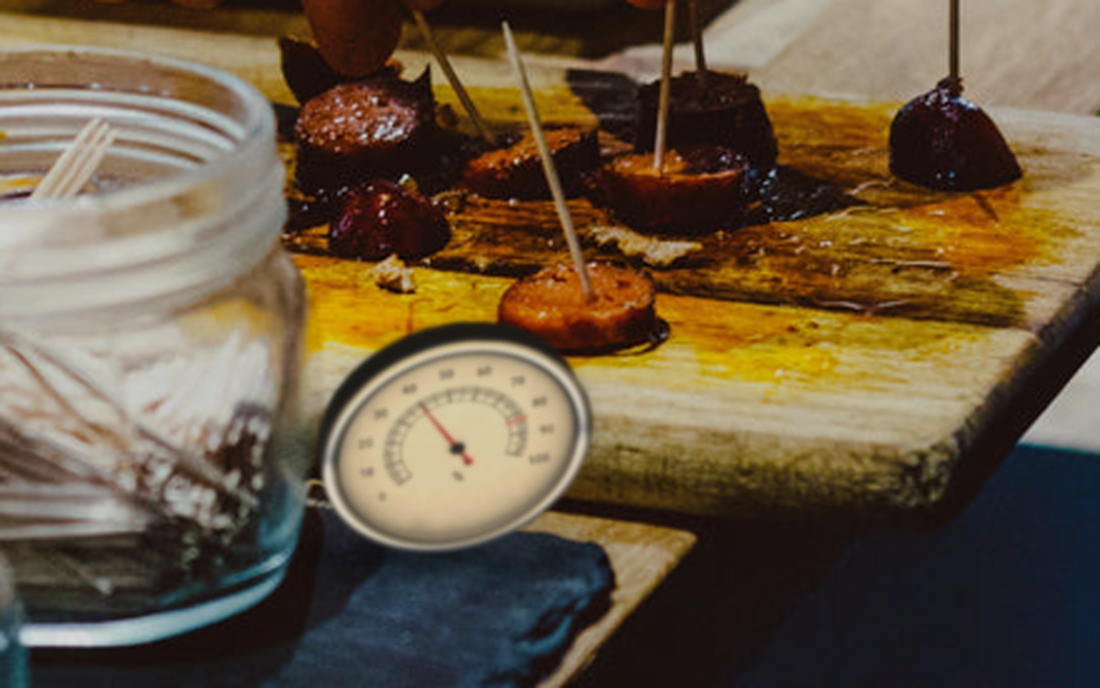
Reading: 40 %
